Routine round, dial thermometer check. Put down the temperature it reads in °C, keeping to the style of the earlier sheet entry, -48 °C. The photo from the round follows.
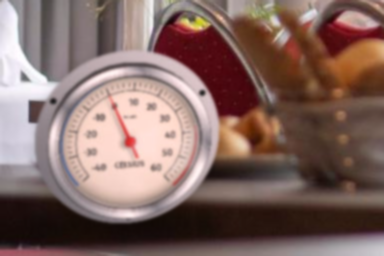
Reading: 0 °C
